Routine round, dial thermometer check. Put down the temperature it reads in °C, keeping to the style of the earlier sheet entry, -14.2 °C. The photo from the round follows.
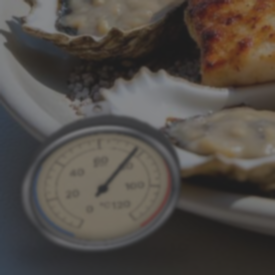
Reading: 76 °C
